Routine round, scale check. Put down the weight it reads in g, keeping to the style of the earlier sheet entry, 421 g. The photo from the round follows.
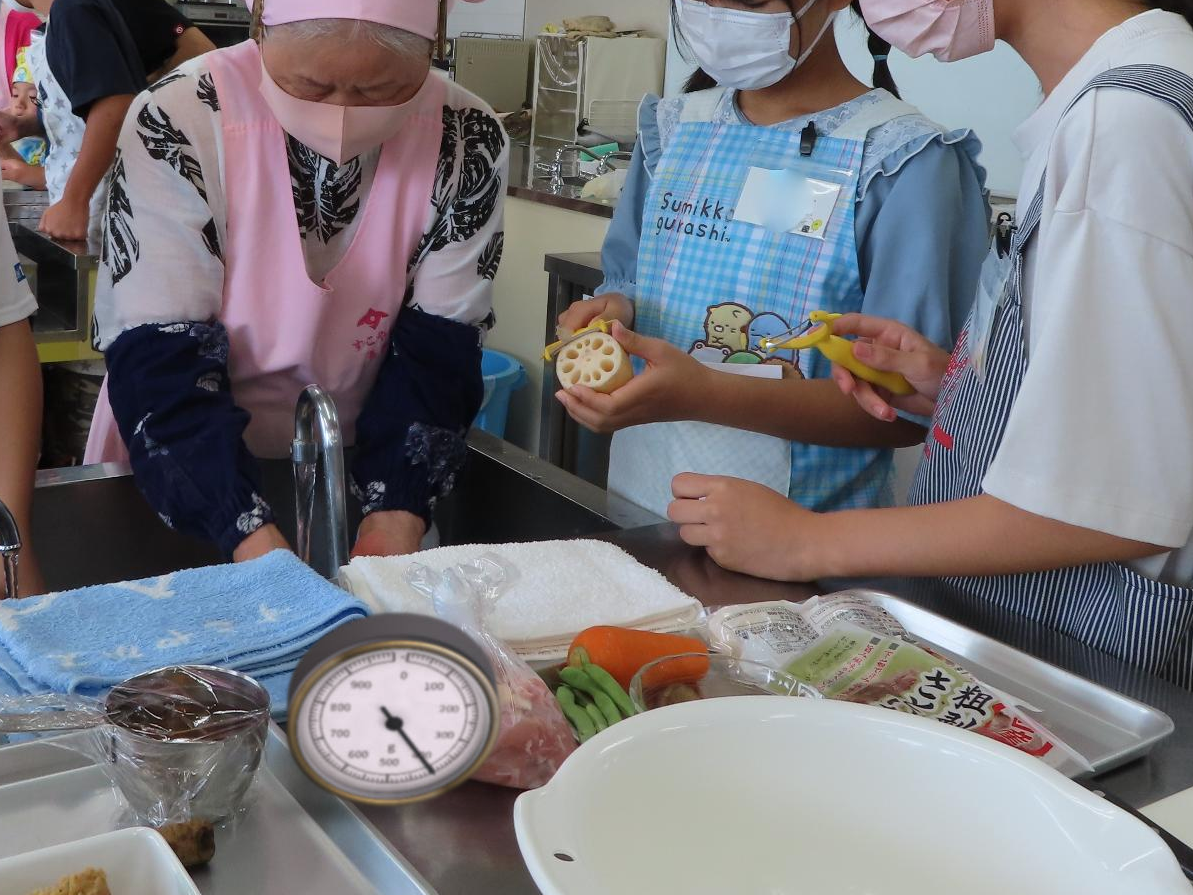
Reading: 400 g
